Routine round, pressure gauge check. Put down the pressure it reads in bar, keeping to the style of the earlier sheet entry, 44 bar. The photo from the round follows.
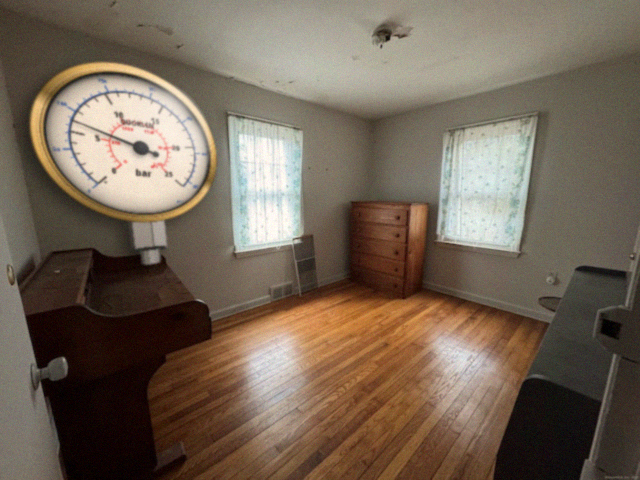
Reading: 6 bar
